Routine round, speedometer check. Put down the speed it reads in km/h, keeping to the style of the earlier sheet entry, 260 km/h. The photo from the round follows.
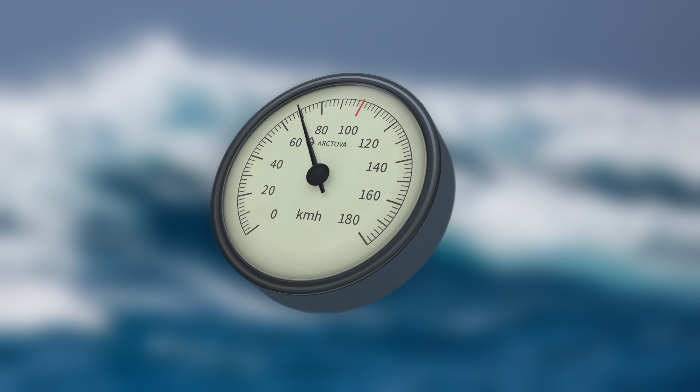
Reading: 70 km/h
